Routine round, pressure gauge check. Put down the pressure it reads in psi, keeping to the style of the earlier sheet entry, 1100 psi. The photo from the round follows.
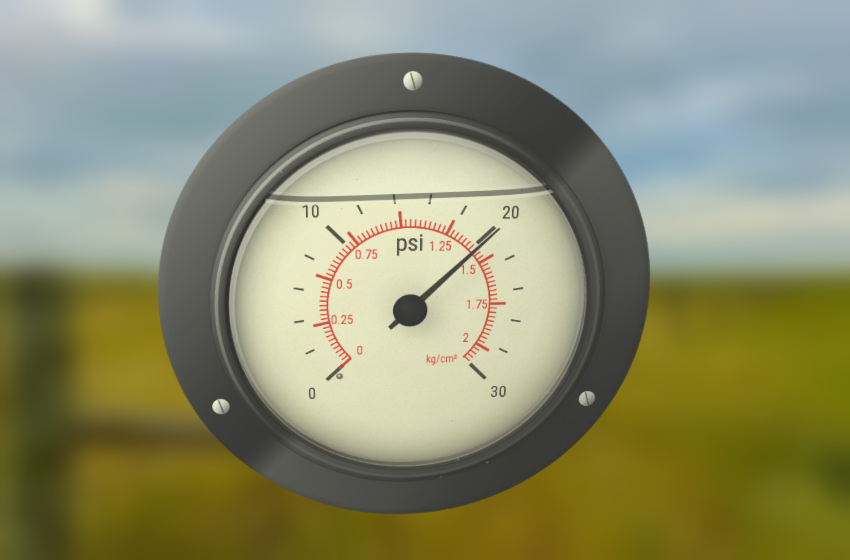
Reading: 20 psi
